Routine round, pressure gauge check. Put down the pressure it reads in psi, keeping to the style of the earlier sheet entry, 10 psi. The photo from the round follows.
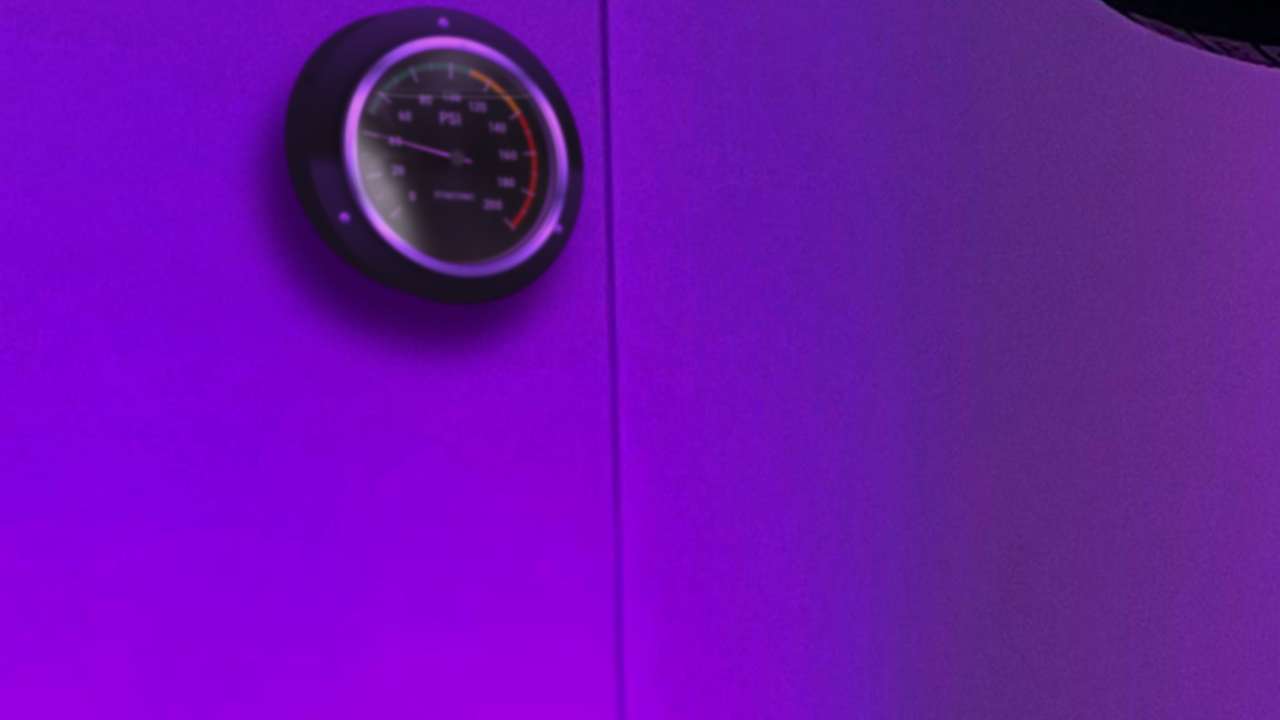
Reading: 40 psi
